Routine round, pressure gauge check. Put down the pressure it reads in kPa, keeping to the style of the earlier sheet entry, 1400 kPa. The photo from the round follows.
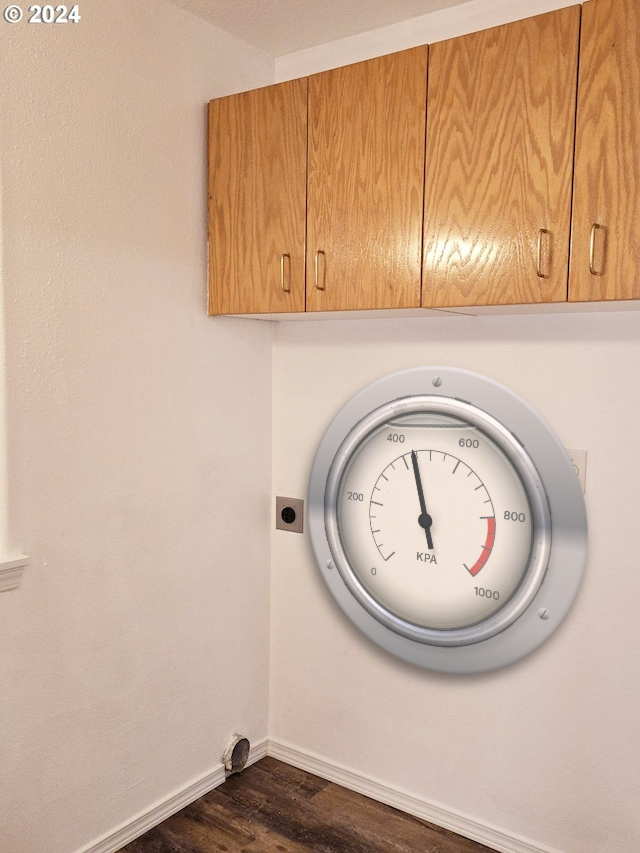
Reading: 450 kPa
